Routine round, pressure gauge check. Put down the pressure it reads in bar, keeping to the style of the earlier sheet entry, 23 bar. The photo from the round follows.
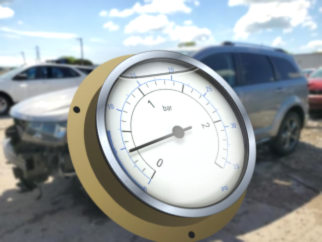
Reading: 0.3 bar
